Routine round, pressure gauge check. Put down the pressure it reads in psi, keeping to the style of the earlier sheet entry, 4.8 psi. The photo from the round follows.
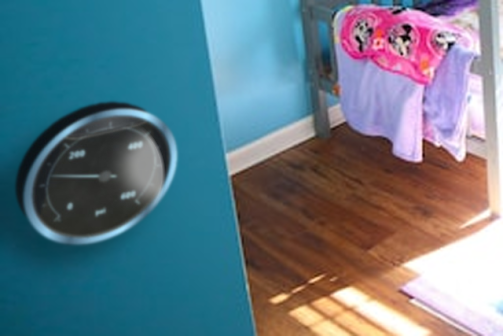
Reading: 125 psi
